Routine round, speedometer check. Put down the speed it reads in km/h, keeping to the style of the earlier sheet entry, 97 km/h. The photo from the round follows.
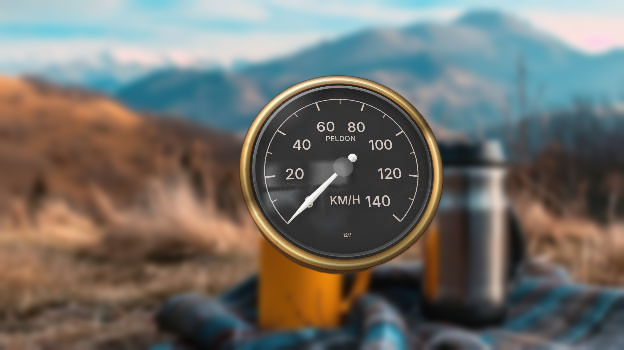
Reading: 0 km/h
